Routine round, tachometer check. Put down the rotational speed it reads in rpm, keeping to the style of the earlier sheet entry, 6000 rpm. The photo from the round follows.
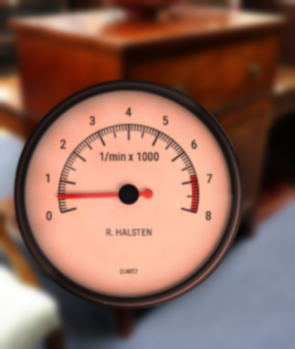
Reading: 500 rpm
